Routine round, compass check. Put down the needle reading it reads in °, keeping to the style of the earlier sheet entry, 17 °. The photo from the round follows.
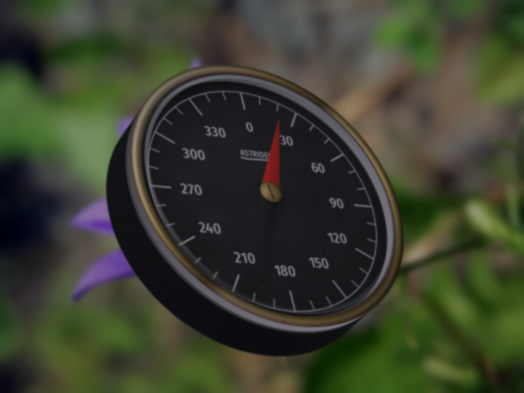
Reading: 20 °
